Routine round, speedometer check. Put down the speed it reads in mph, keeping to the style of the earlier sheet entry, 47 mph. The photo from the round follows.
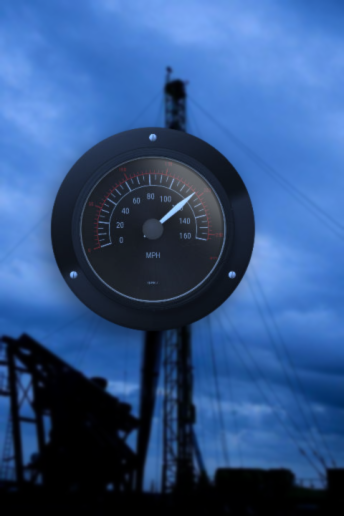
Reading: 120 mph
